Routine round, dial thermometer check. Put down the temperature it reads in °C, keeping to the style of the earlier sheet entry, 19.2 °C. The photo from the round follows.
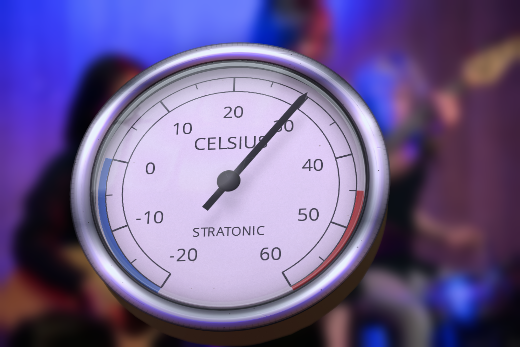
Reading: 30 °C
